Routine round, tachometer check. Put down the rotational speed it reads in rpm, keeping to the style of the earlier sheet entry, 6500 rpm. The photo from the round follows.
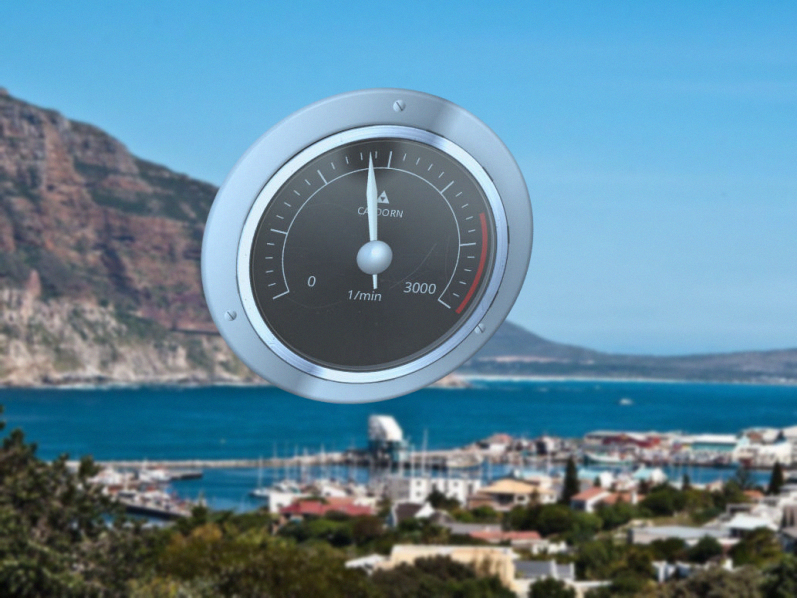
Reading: 1350 rpm
